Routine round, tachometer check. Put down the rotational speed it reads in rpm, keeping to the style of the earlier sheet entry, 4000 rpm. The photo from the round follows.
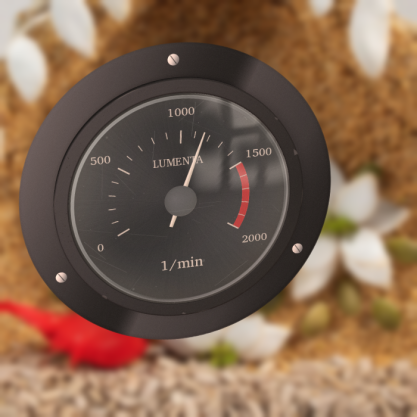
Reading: 1150 rpm
